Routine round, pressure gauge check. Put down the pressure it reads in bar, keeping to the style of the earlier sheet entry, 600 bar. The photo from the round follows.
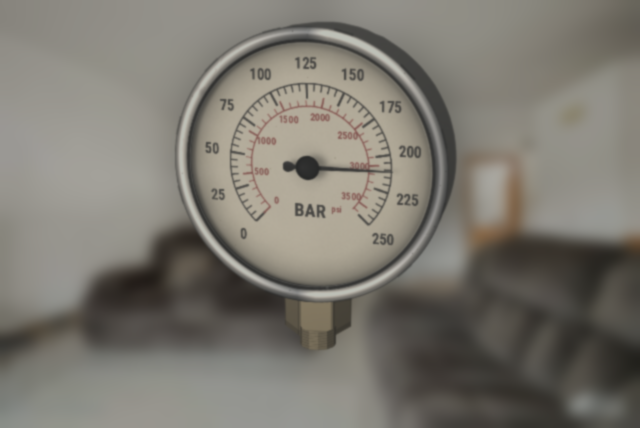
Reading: 210 bar
